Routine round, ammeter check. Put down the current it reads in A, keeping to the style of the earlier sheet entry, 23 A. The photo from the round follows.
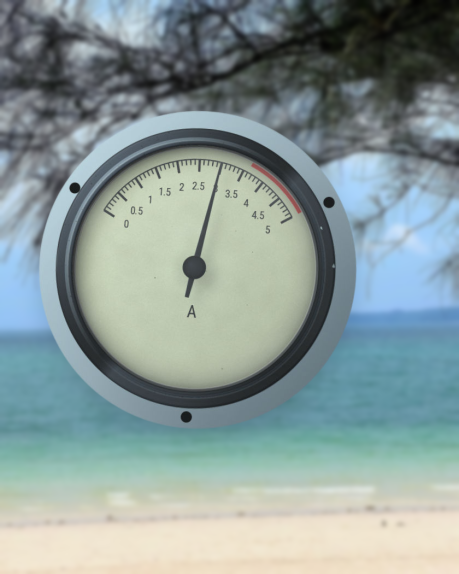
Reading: 3 A
